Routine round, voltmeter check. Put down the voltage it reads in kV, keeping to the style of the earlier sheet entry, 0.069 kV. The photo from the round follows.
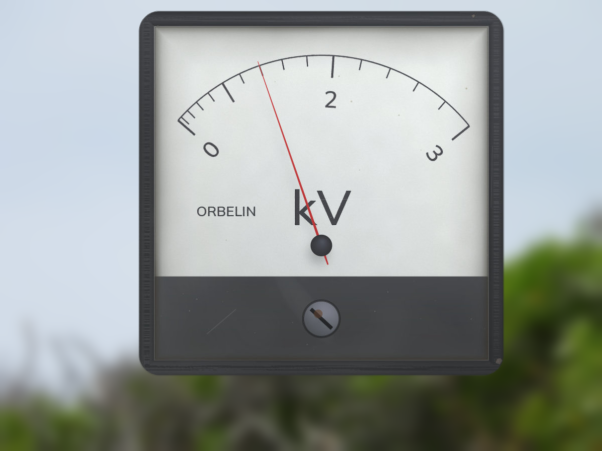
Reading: 1.4 kV
